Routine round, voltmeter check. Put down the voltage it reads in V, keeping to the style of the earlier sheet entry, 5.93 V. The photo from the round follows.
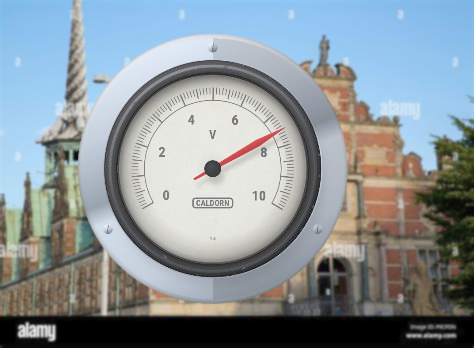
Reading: 7.5 V
